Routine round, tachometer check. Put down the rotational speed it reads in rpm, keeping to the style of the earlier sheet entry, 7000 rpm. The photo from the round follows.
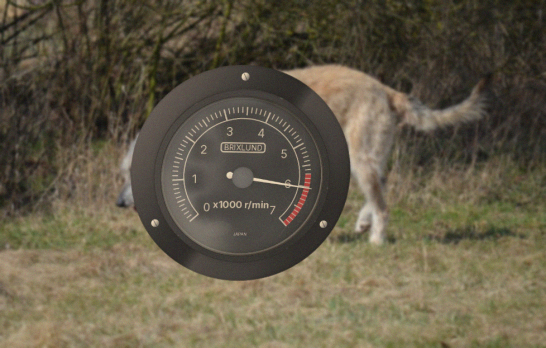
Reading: 6000 rpm
